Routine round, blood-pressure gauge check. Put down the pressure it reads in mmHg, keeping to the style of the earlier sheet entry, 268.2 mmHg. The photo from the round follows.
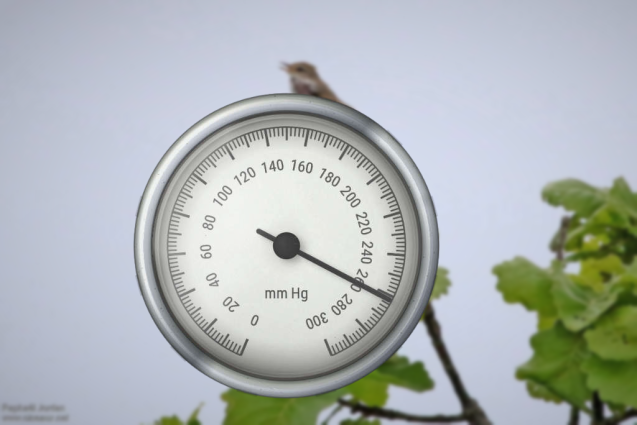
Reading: 262 mmHg
